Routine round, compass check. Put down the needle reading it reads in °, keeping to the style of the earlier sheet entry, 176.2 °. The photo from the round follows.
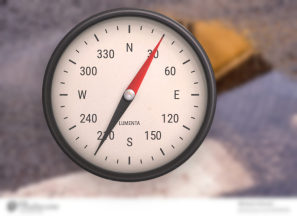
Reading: 30 °
